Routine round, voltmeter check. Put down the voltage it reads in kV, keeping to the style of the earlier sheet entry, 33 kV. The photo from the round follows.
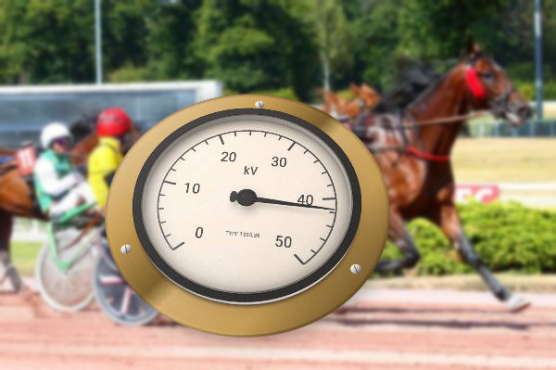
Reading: 42 kV
